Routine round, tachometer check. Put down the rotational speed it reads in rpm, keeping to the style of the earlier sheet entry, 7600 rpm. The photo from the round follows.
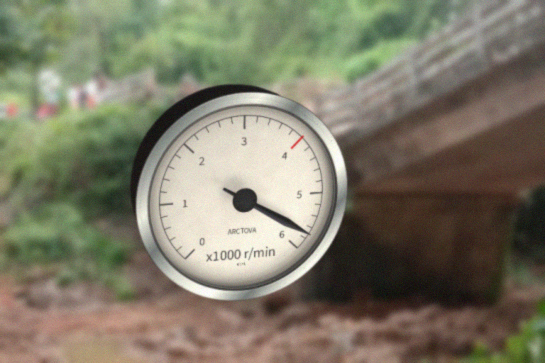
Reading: 5700 rpm
